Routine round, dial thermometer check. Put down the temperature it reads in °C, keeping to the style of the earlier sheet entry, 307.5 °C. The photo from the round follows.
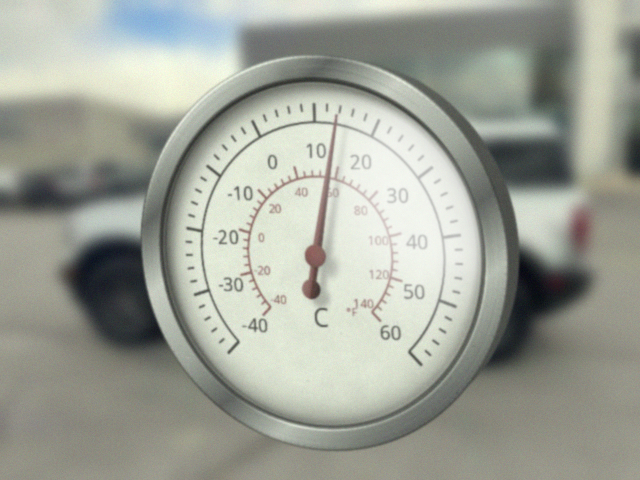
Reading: 14 °C
